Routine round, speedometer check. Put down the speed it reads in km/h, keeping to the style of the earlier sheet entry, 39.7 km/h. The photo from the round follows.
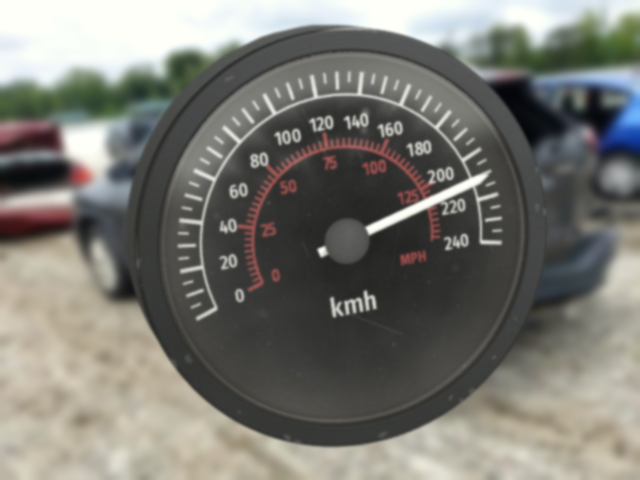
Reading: 210 km/h
